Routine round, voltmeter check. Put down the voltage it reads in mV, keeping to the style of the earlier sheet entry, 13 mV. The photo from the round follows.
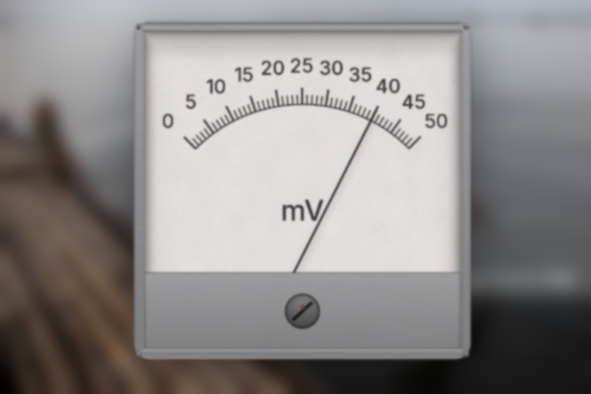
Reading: 40 mV
